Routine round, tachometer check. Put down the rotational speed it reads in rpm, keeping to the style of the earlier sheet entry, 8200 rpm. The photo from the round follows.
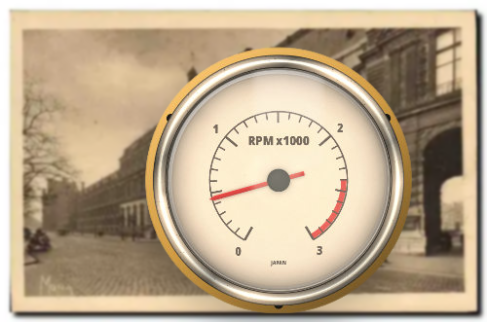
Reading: 450 rpm
